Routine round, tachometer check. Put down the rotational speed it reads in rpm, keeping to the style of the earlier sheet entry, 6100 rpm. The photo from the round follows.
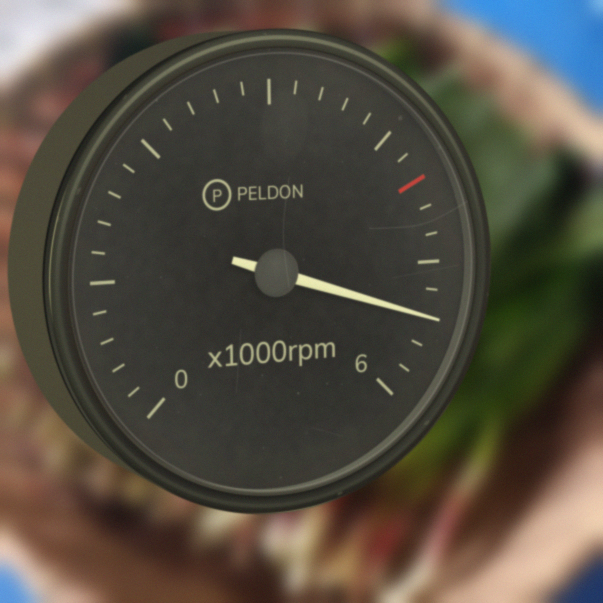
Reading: 5400 rpm
